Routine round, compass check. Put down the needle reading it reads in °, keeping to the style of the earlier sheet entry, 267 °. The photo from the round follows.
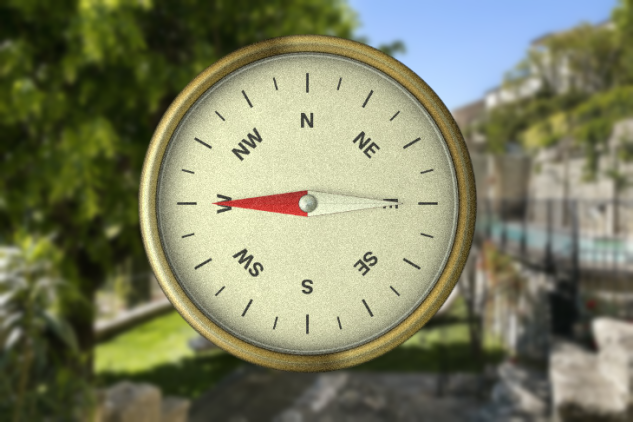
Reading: 270 °
